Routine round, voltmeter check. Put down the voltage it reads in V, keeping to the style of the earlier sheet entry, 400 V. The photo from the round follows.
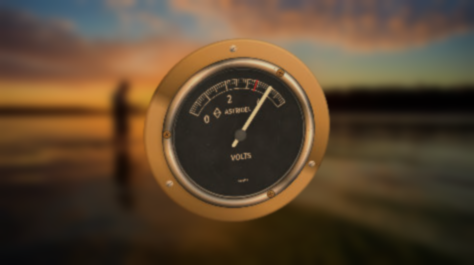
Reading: 4 V
